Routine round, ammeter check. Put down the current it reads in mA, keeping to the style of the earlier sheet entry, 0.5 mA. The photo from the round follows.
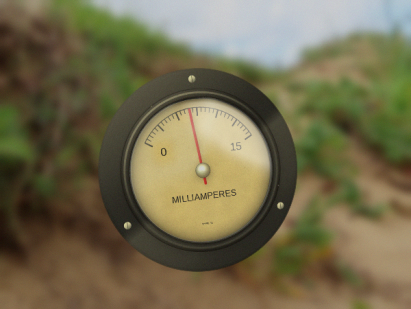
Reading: 6.5 mA
